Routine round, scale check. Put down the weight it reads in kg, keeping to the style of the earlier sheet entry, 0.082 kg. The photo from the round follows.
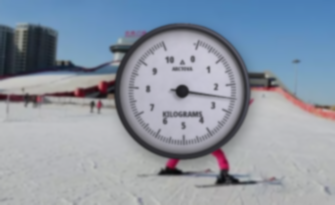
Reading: 2.5 kg
